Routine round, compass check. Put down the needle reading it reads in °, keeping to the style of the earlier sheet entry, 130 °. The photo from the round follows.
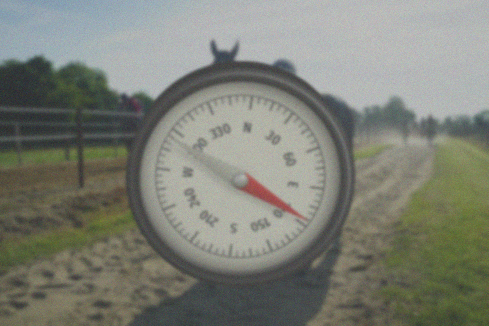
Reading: 115 °
